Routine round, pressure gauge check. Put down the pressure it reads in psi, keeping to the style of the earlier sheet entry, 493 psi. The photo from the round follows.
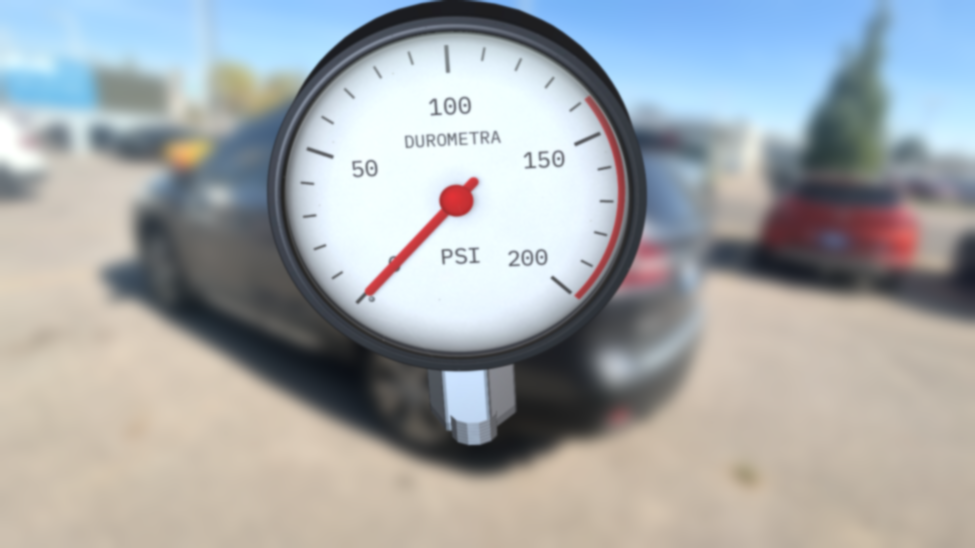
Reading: 0 psi
